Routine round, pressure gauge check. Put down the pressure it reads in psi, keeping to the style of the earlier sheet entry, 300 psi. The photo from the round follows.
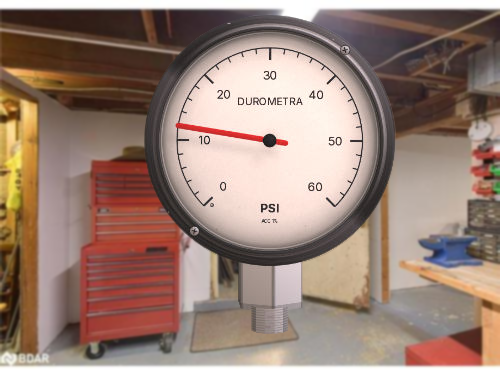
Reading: 12 psi
